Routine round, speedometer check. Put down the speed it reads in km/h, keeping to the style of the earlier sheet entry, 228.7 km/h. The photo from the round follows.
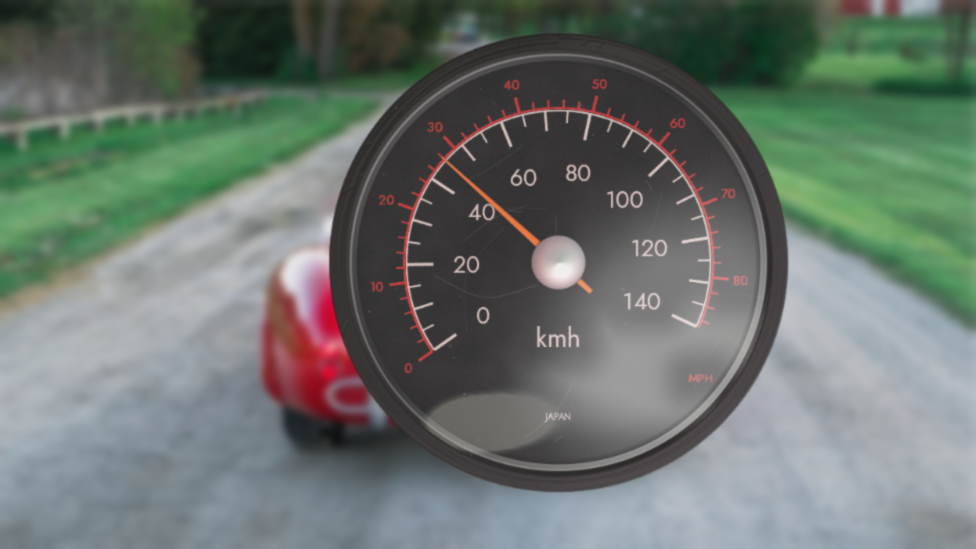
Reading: 45 km/h
